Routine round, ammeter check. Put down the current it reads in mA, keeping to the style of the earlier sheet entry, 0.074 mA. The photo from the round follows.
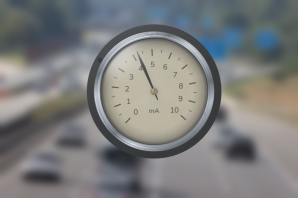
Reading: 4.25 mA
